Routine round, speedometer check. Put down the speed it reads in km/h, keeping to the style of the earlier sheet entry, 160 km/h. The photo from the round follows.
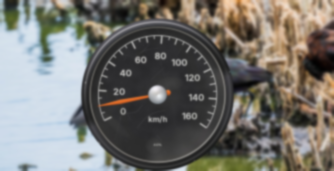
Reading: 10 km/h
